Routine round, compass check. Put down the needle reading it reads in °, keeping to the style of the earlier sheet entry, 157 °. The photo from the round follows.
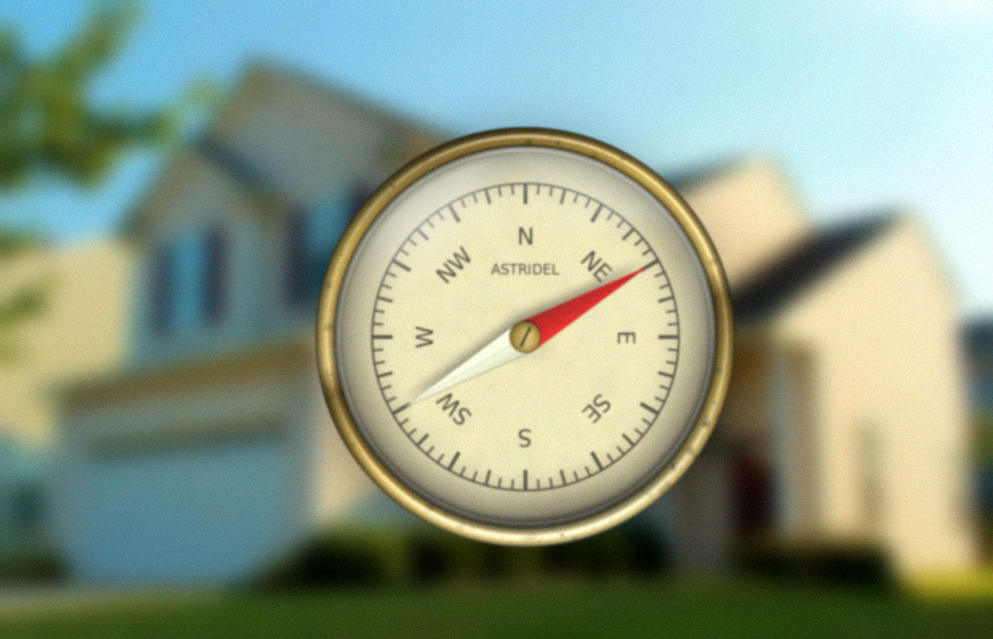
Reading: 60 °
